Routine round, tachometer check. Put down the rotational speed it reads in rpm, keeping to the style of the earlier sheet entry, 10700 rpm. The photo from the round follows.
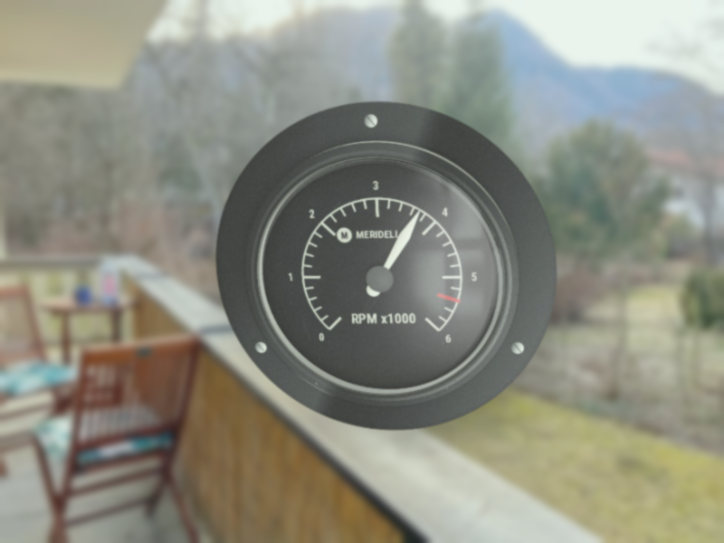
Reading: 3700 rpm
